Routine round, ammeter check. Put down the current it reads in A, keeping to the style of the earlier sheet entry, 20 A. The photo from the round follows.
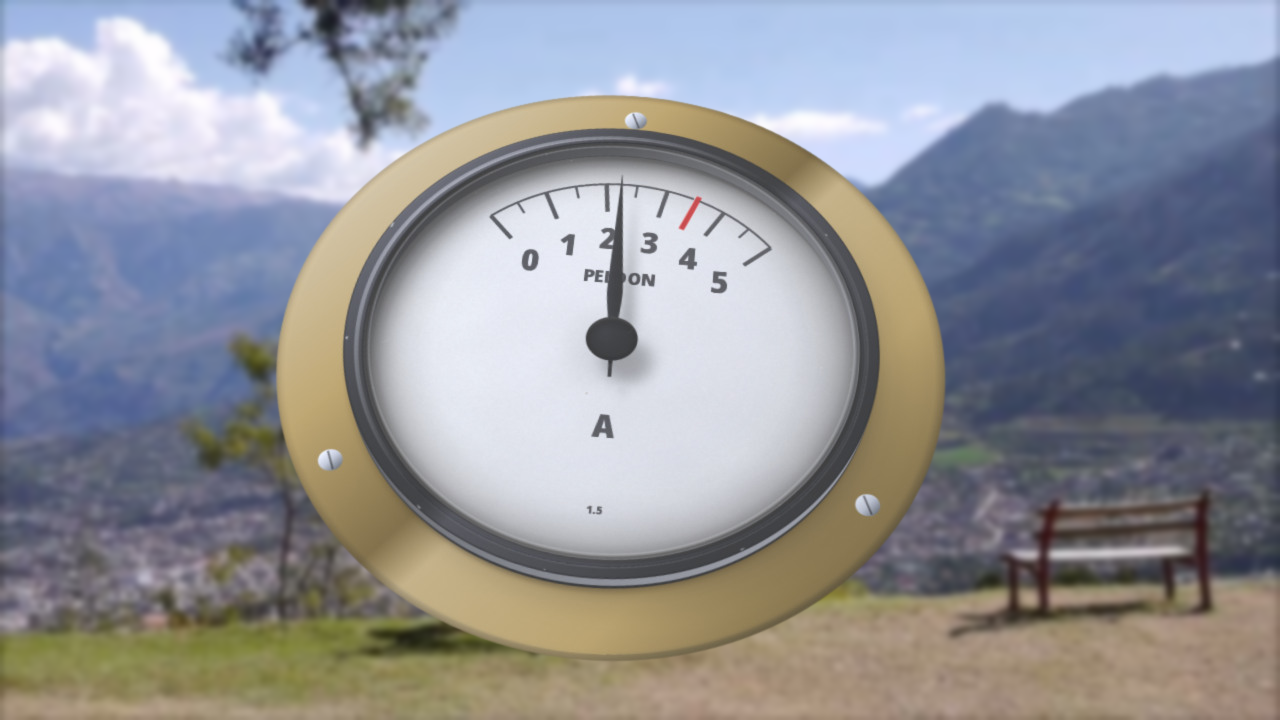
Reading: 2.25 A
